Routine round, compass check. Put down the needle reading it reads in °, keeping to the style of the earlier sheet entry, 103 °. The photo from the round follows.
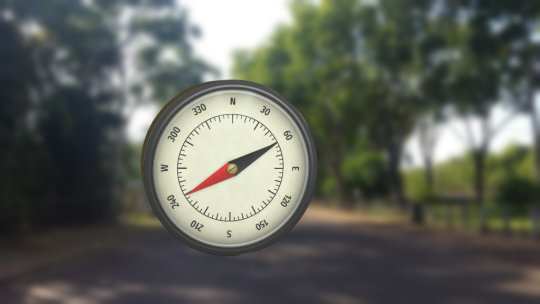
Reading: 240 °
